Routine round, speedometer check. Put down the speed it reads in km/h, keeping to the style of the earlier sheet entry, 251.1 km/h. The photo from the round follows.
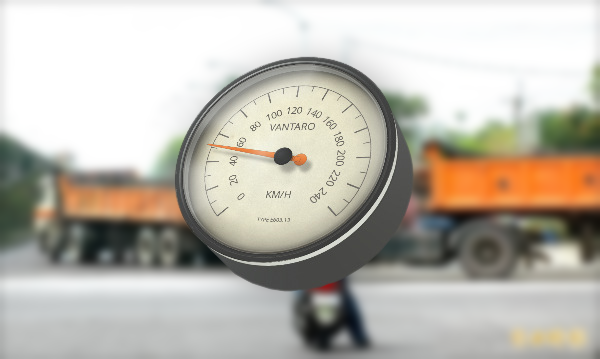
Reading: 50 km/h
